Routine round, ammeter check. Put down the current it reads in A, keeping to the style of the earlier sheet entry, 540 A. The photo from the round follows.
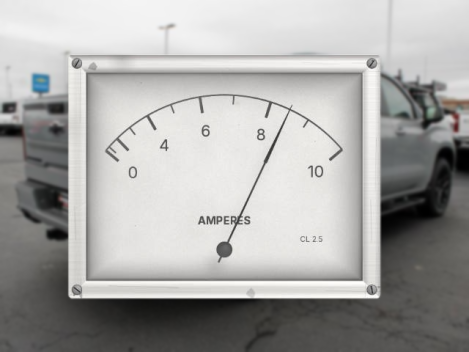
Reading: 8.5 A
